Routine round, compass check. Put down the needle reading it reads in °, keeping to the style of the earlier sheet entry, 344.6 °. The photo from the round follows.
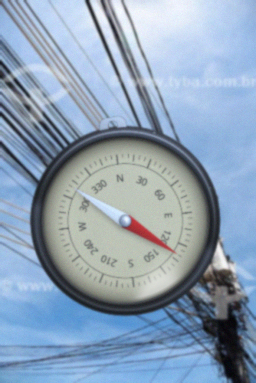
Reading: 130 °
